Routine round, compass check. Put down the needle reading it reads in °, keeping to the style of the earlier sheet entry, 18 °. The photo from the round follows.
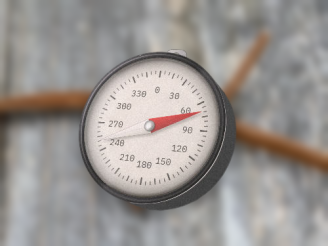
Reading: 70 °
